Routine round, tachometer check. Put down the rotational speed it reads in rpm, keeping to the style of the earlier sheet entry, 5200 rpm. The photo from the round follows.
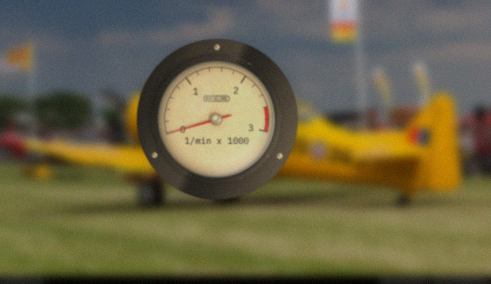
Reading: 0 rpm
